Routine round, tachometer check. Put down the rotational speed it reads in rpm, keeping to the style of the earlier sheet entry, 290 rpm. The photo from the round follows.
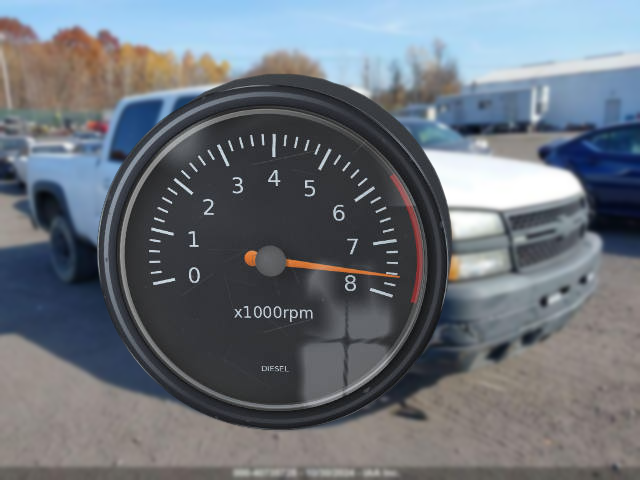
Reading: 7600 rpm
